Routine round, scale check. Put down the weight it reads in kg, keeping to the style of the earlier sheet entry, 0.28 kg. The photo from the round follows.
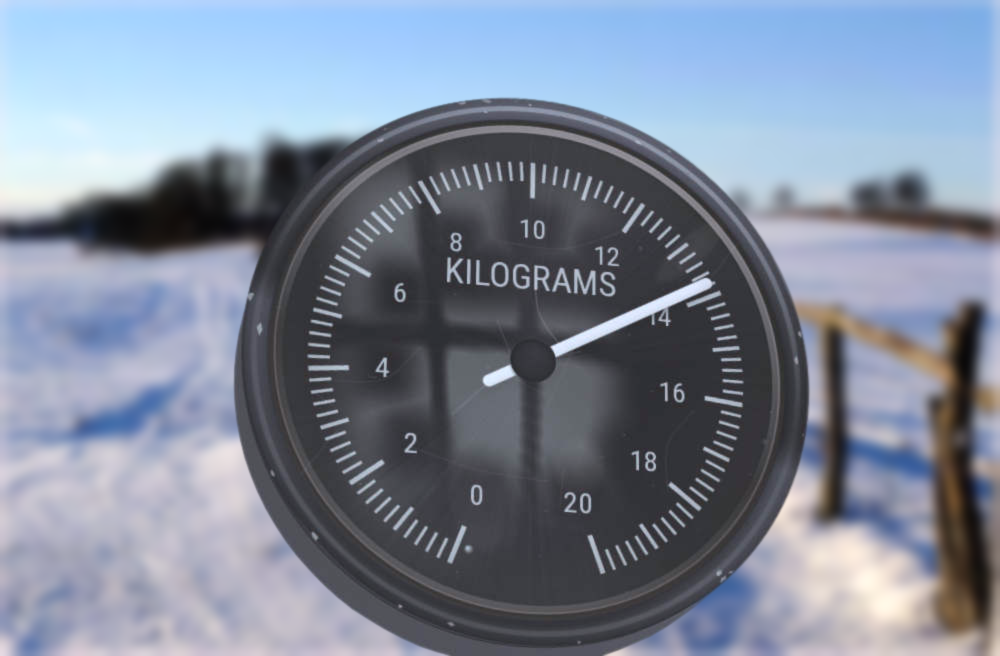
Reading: 13.8 kg
